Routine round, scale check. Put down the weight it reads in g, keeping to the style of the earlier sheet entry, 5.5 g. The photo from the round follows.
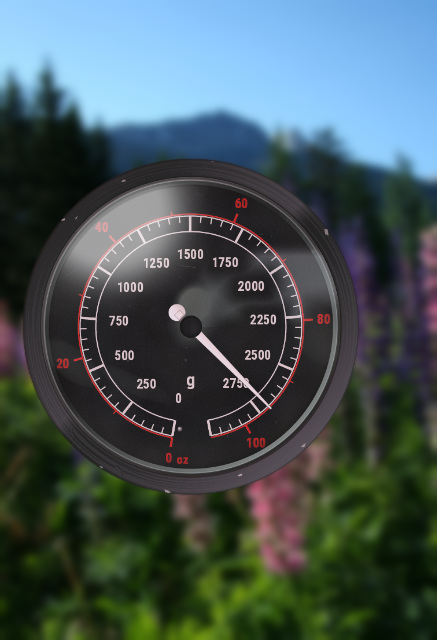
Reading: 2700 g
